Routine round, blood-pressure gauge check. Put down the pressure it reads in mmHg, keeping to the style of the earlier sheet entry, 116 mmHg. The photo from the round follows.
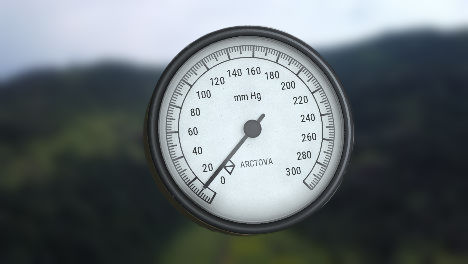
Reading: 10 mmHg
